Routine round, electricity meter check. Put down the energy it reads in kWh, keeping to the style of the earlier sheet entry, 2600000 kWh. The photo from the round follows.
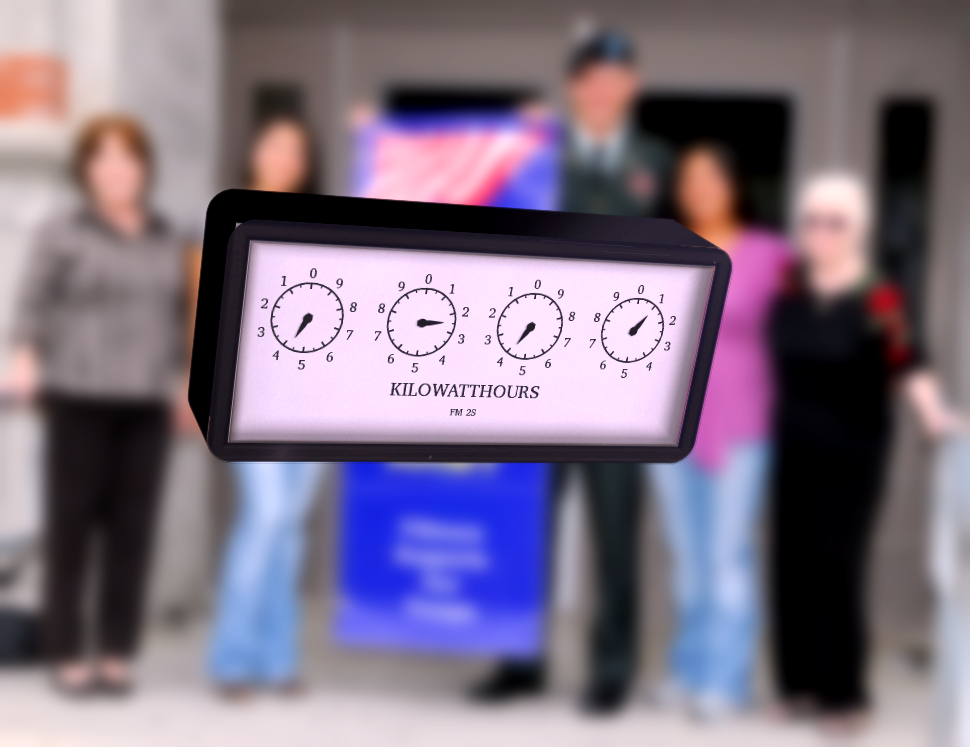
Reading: 4241 kWh
